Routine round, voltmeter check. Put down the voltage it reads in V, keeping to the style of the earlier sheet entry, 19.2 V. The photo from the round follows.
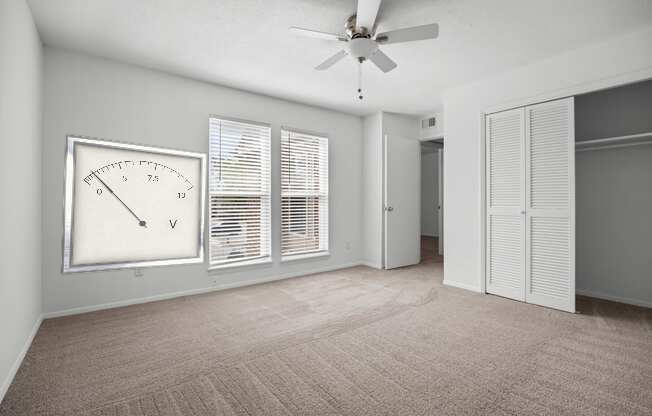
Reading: 2.5 V
